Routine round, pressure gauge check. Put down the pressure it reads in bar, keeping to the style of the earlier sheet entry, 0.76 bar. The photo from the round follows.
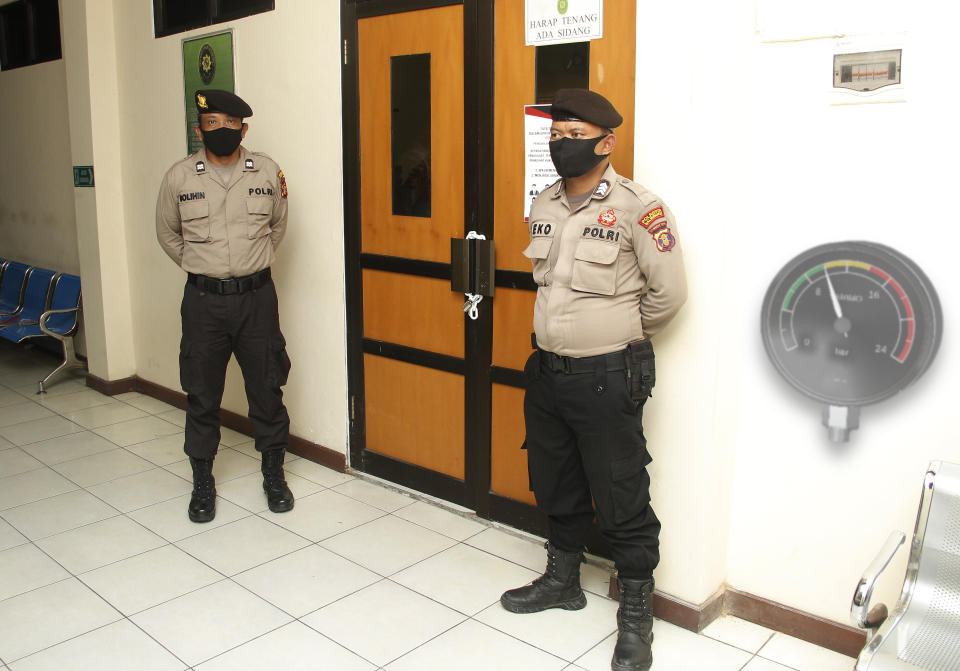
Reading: 10 bar
